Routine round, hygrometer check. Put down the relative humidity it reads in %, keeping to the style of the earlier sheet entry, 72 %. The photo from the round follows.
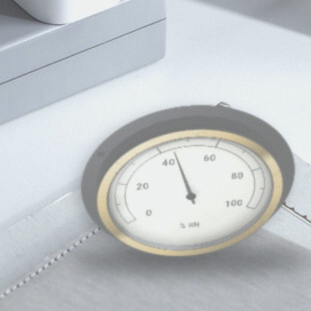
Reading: 45 %
